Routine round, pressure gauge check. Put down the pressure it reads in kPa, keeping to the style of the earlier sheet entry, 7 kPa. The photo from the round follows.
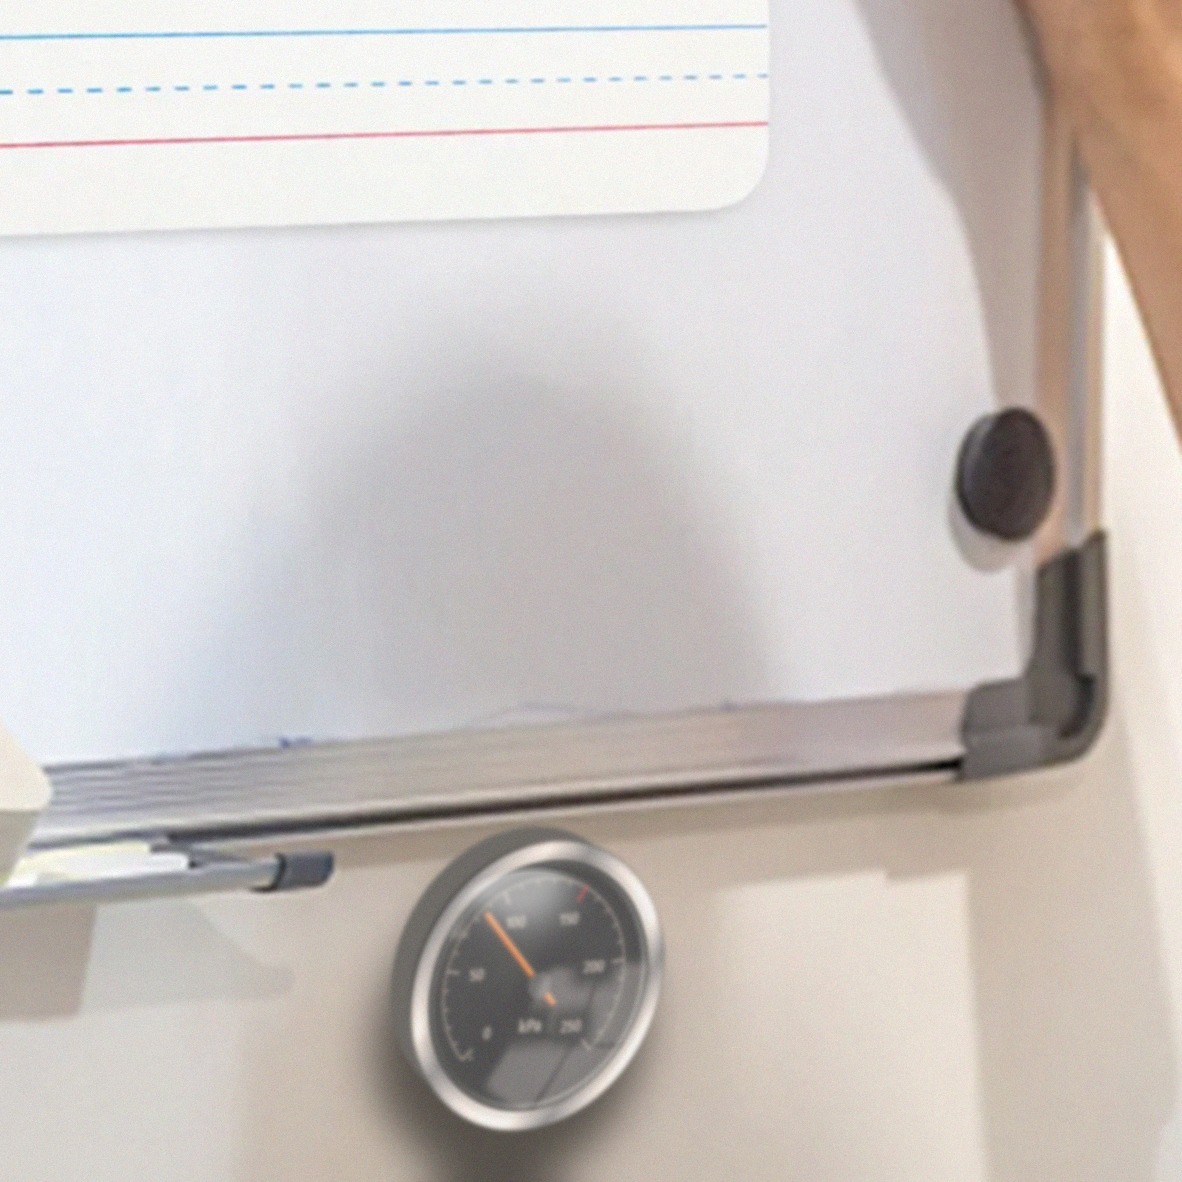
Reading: 85 kPa
